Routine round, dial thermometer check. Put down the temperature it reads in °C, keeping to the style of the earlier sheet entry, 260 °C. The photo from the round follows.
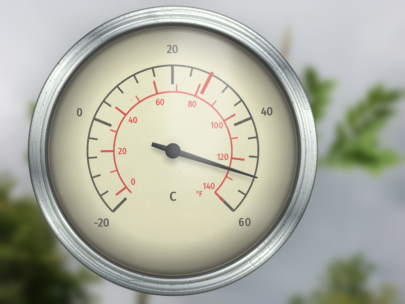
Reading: 52 °C
